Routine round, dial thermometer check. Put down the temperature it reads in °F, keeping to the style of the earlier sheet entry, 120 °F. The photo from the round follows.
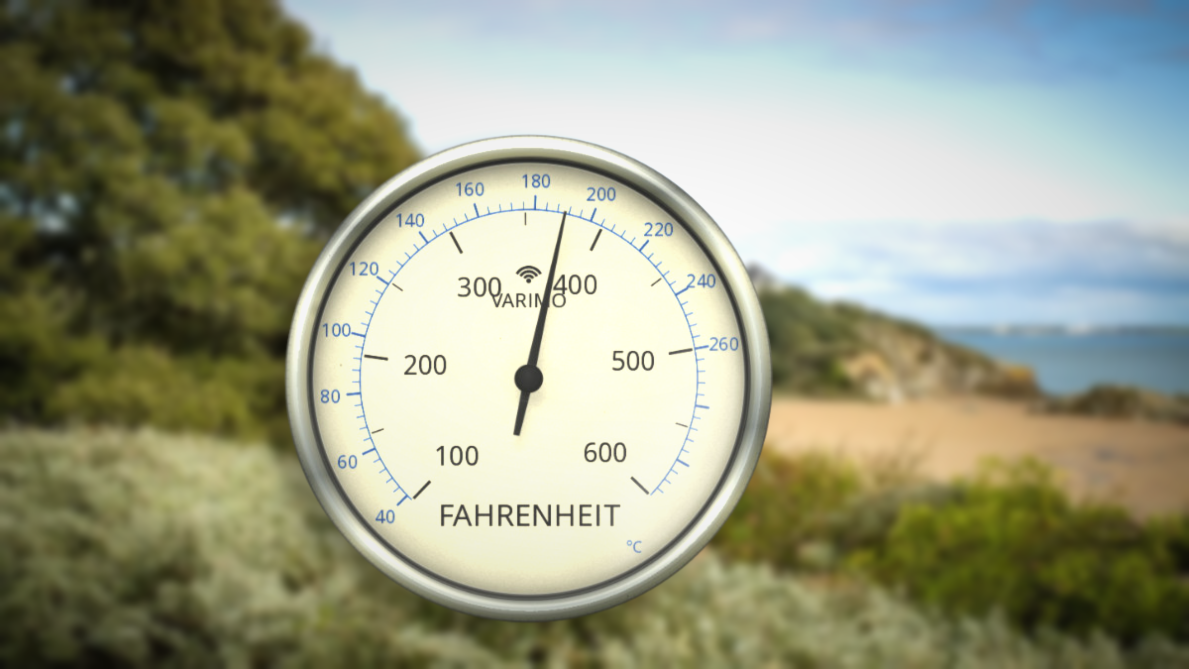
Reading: 375 °F
